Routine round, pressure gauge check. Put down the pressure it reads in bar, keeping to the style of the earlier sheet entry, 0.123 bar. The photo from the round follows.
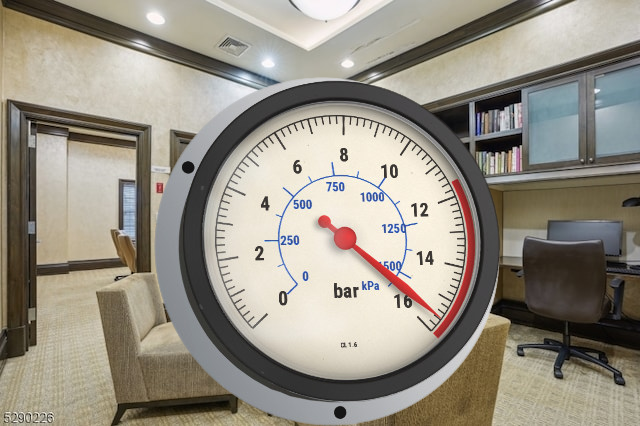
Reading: 15.6 bar
